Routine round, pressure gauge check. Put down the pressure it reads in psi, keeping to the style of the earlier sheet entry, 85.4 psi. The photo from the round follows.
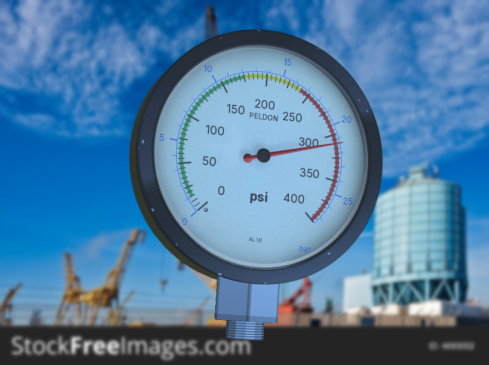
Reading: 310 psi
